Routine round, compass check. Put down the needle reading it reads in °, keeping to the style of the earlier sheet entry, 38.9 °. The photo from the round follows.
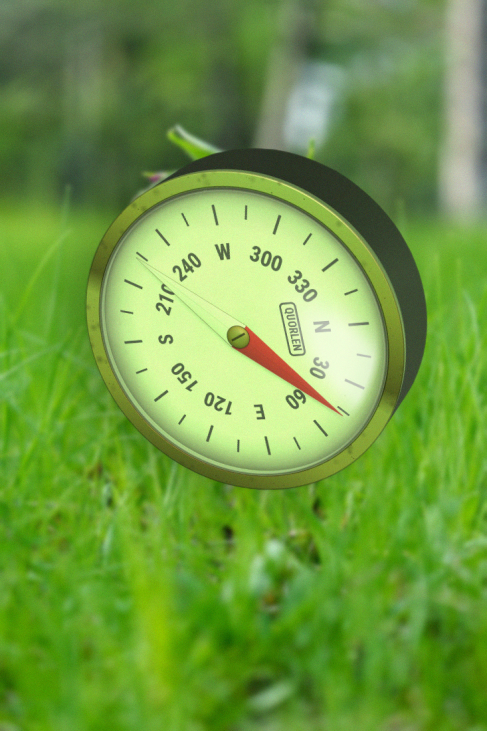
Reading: 45 °
